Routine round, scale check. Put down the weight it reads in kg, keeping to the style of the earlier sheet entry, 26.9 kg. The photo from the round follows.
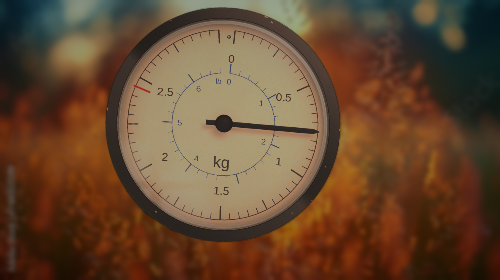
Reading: 0.75 kg
